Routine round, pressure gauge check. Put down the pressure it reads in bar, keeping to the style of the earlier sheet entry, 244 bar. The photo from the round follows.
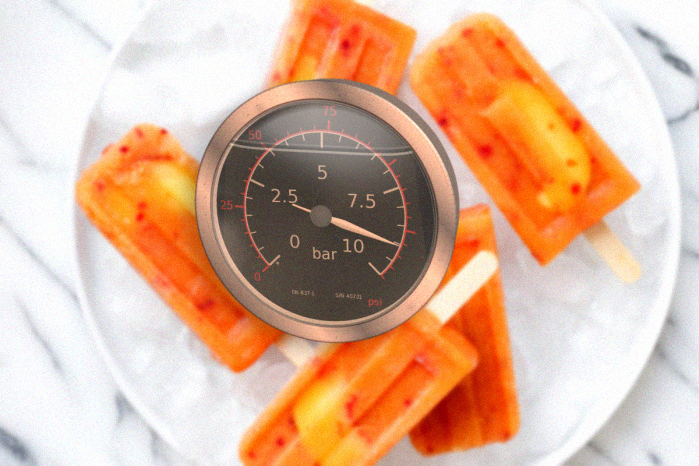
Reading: 9 bar
